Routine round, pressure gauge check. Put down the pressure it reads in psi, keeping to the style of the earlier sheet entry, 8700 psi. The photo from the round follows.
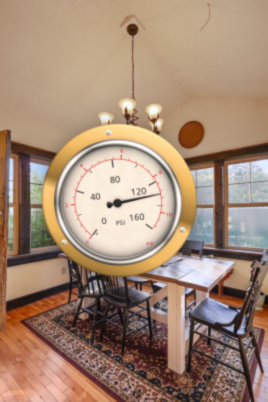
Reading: 130 psi
